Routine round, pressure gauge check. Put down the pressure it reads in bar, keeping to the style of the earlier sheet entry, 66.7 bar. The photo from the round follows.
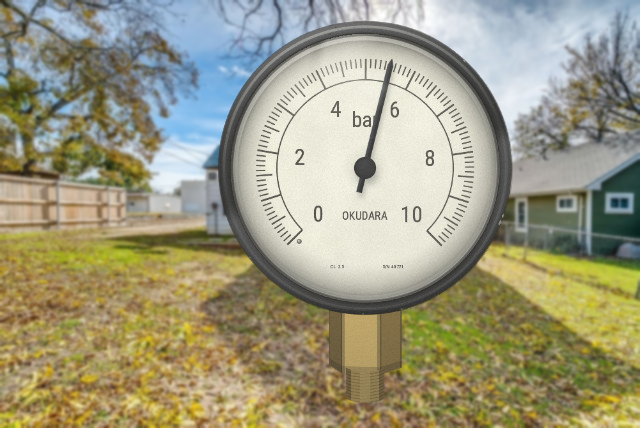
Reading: 5.5 bar
